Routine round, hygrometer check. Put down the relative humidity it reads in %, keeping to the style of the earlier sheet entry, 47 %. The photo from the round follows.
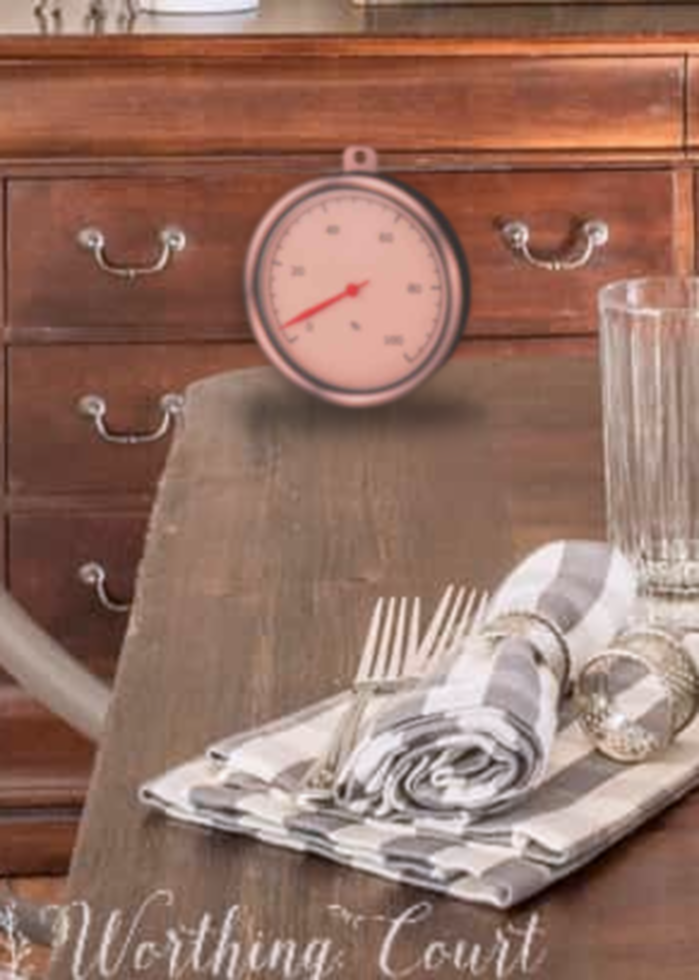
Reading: 4 %
